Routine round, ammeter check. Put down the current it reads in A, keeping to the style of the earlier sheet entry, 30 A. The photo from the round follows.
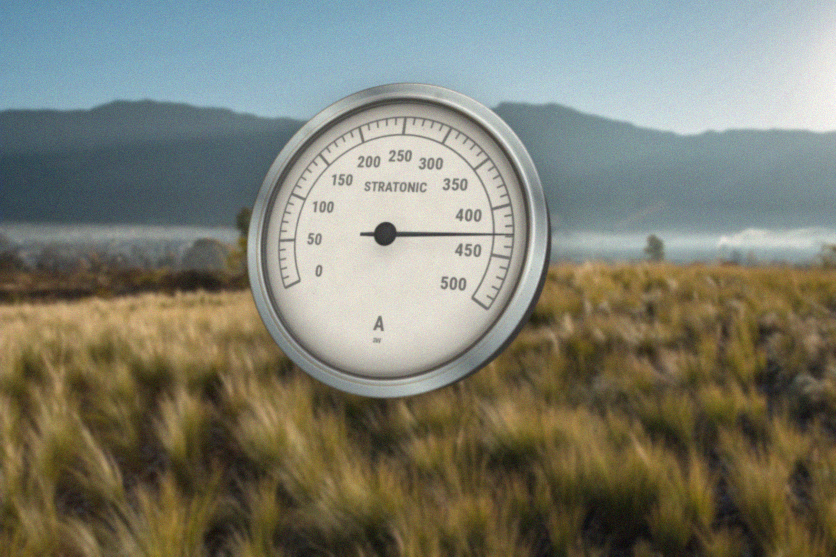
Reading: 430 A
